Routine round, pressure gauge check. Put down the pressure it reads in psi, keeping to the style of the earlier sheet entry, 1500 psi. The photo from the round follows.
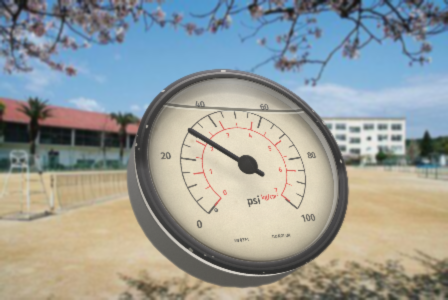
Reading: 30 psi
